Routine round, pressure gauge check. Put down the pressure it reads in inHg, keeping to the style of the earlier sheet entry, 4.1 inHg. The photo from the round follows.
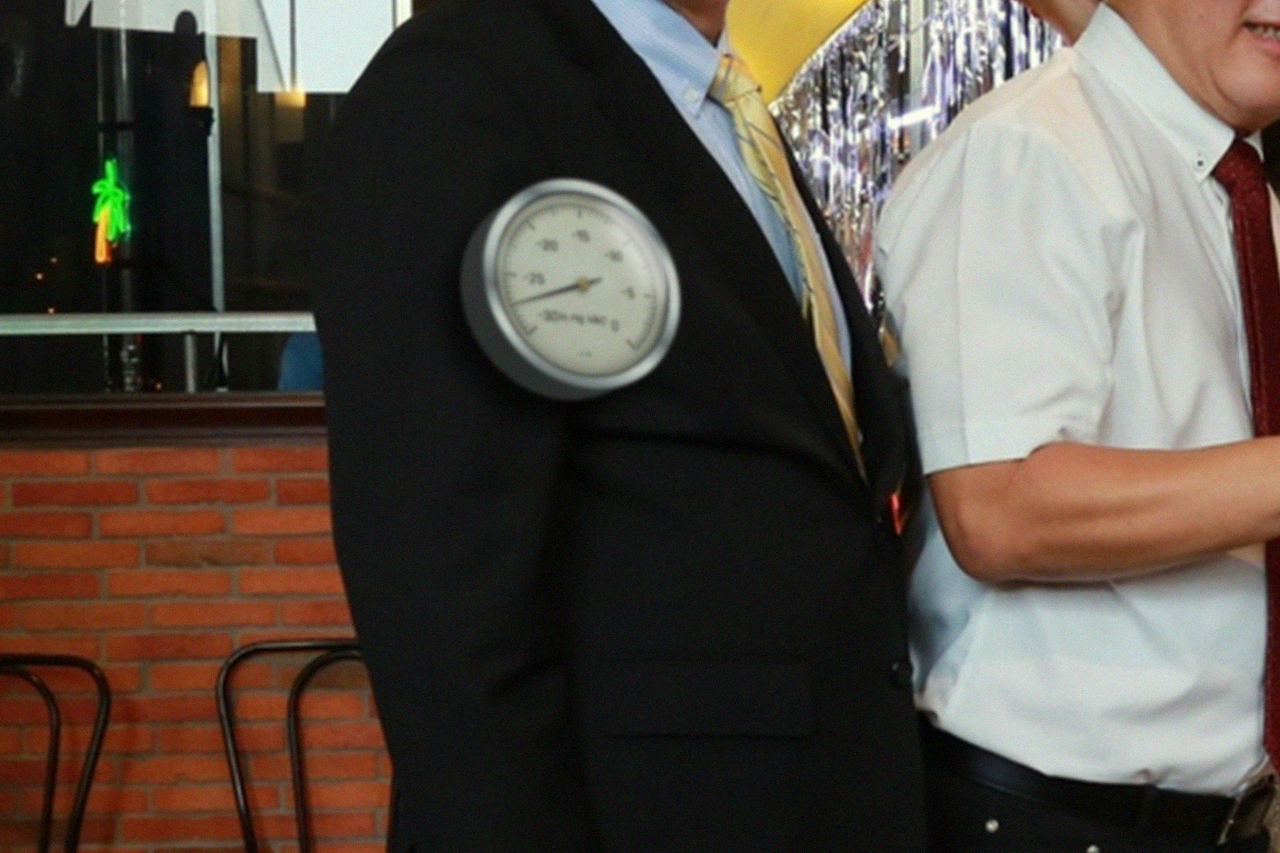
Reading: -27.5 inHg
